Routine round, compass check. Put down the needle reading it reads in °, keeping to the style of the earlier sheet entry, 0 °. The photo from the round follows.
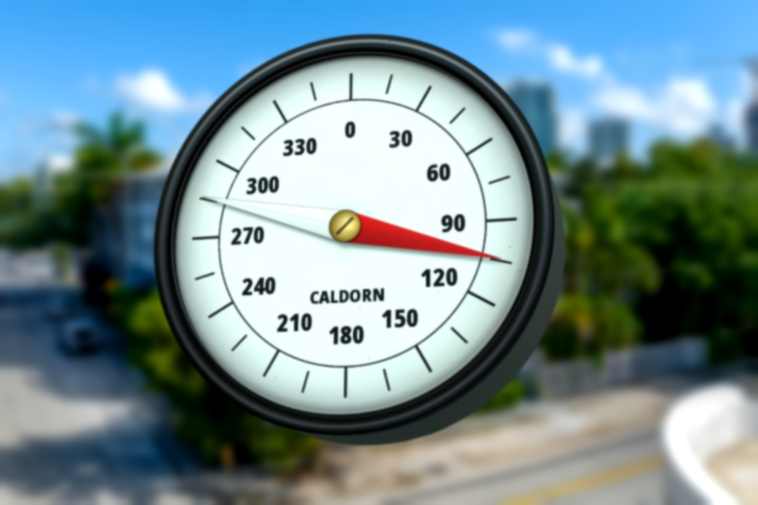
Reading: 105 °
